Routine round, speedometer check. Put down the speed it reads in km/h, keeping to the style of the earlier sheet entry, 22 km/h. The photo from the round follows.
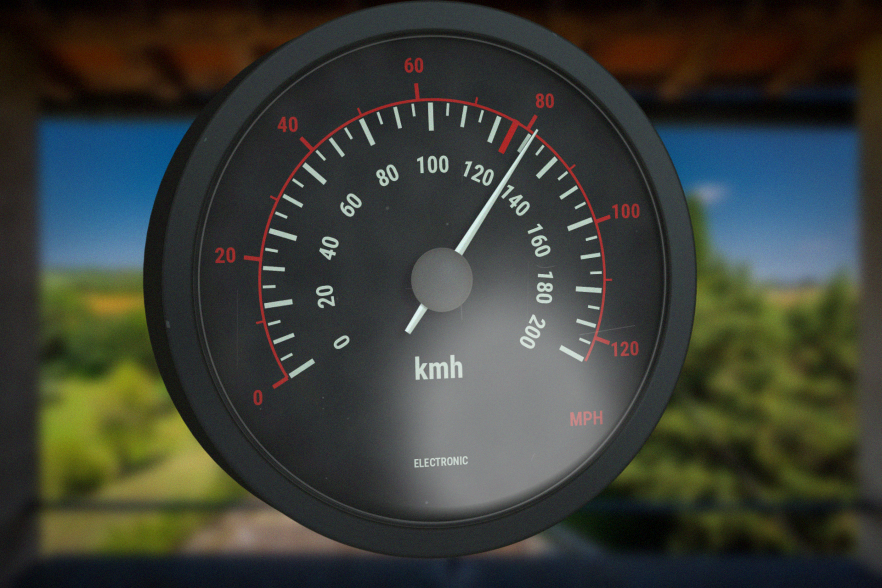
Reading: 130 km/h
